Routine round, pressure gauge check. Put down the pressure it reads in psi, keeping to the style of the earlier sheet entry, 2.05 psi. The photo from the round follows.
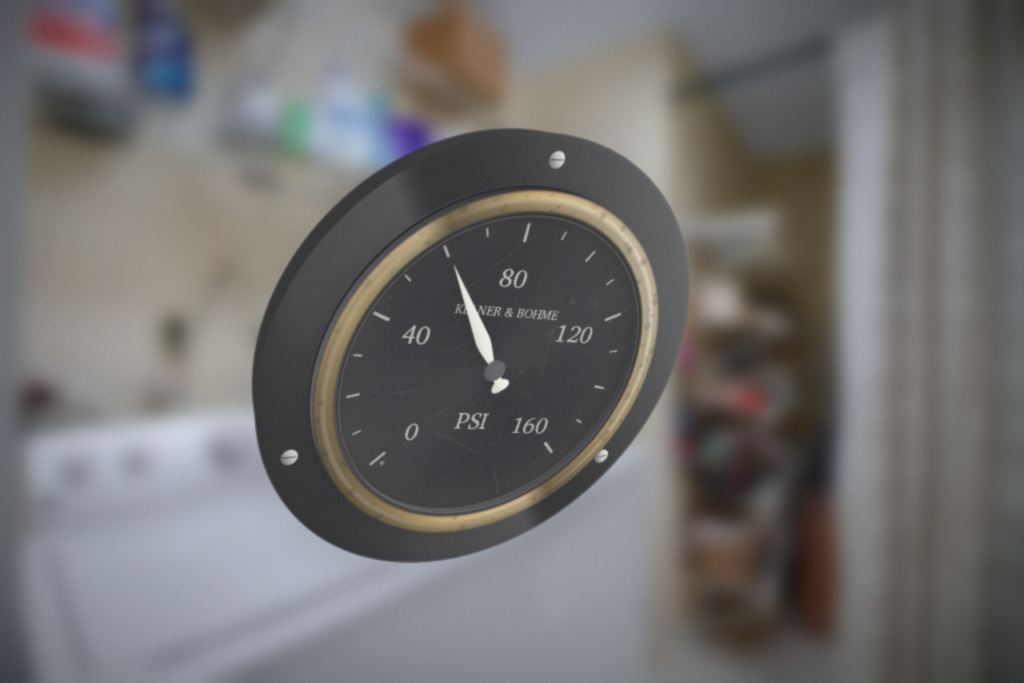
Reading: 60 psi
